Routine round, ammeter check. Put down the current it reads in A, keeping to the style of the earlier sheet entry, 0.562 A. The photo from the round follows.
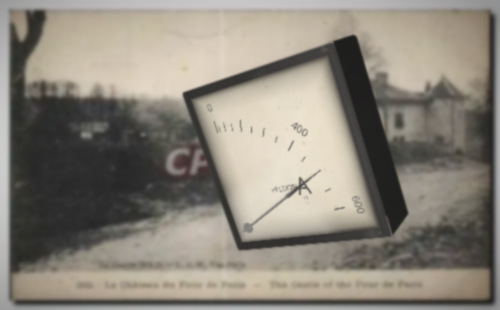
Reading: 500 A
